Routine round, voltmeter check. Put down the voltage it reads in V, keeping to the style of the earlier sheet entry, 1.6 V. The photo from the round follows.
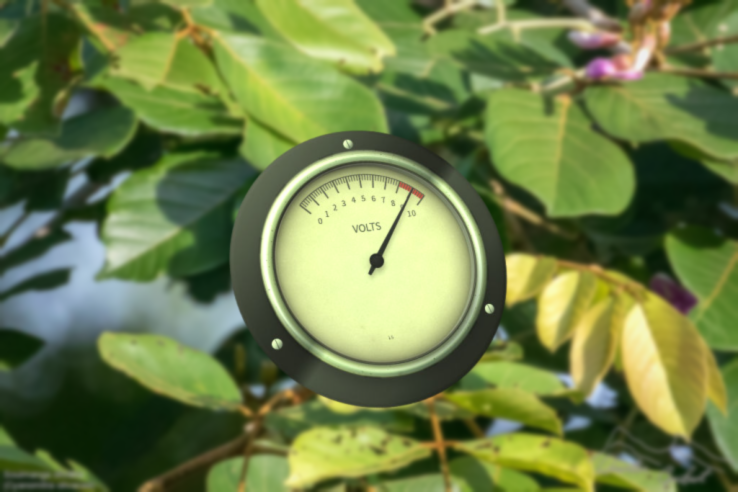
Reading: 9 V
